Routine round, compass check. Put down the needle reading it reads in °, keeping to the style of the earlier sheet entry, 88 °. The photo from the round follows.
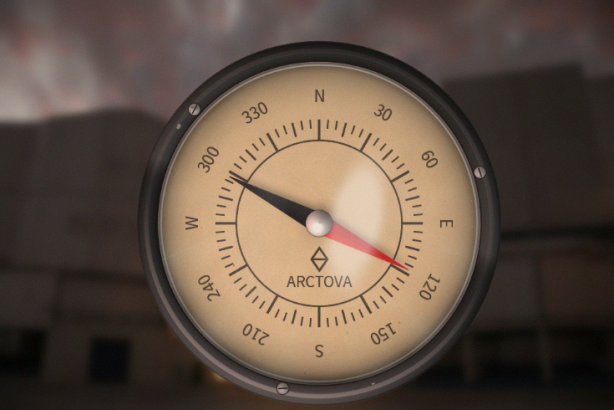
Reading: 117.5 °
